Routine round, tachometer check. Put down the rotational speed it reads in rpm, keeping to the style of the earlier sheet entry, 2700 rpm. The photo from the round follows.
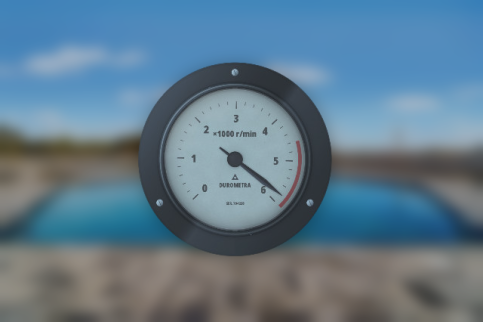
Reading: 5800 rpm
